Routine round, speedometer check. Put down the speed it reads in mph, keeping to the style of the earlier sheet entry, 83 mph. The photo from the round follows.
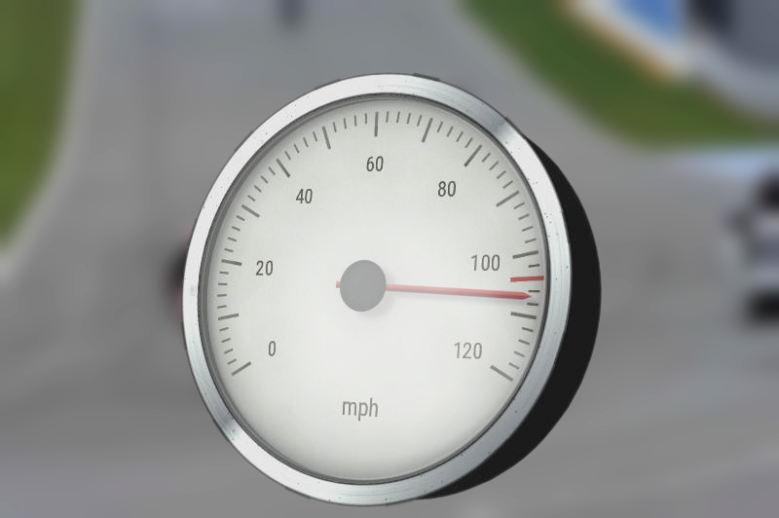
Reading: 107 mph
